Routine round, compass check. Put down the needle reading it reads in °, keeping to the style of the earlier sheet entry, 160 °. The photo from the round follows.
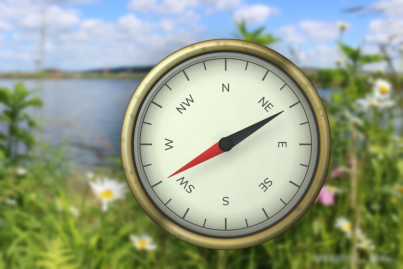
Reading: 240 °
